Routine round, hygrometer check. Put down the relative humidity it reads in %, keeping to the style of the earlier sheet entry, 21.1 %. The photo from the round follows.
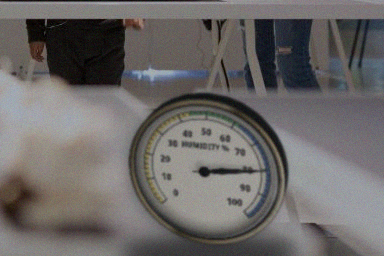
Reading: 80 %
